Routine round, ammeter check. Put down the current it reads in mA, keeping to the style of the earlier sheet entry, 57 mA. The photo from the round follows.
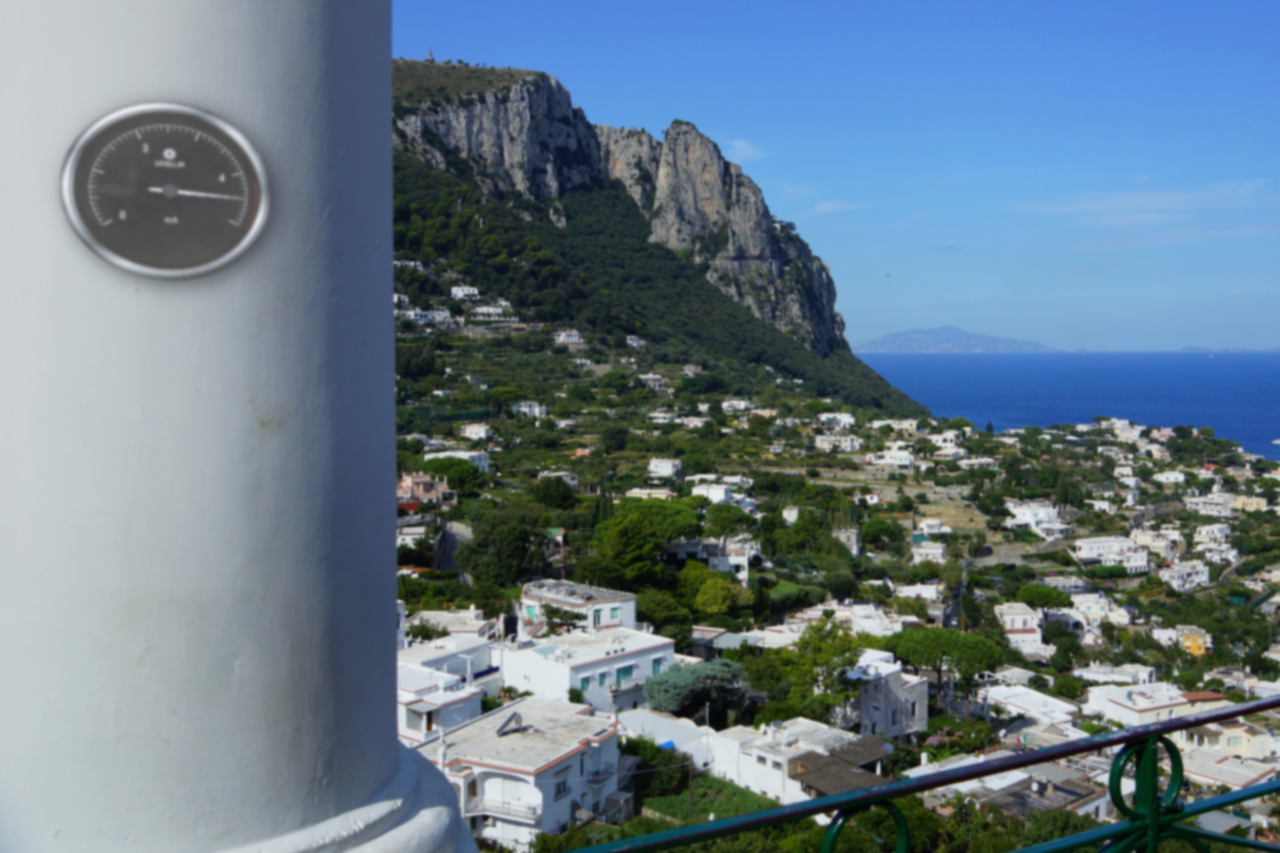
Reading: 4.5 mA
